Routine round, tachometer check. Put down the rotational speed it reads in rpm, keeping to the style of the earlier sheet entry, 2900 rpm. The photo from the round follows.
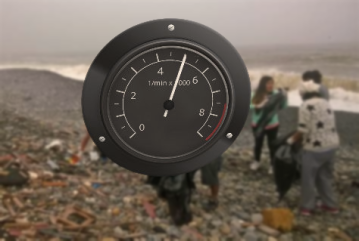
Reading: 5000 rpm
